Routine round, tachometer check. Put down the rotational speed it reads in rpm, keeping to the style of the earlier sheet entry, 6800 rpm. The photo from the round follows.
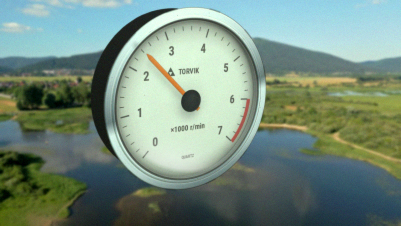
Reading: 2400 rpm
